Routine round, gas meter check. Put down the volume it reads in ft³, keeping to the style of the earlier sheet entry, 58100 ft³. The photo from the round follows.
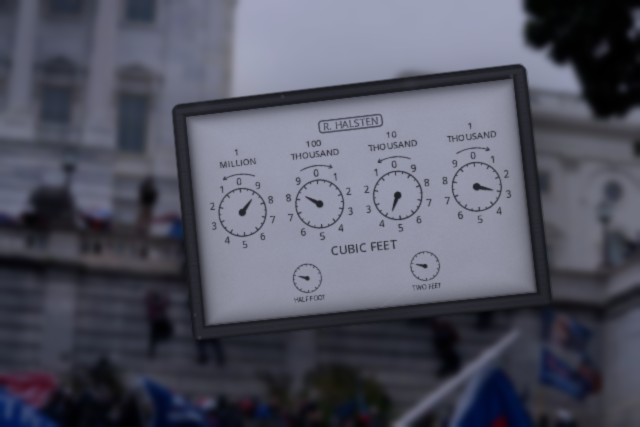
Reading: 884300 ft³
